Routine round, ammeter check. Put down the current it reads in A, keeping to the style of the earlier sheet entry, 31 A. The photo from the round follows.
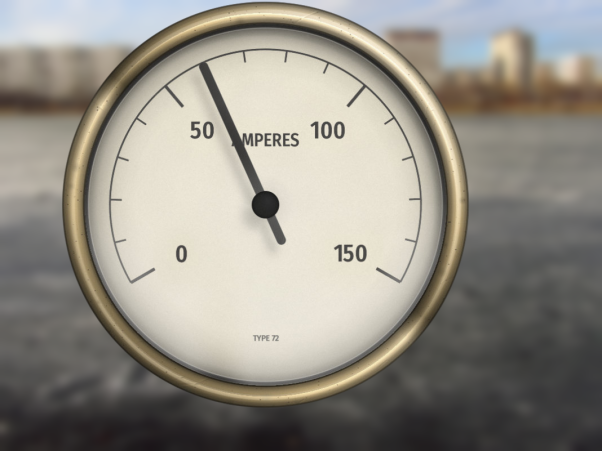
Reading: 60 A
